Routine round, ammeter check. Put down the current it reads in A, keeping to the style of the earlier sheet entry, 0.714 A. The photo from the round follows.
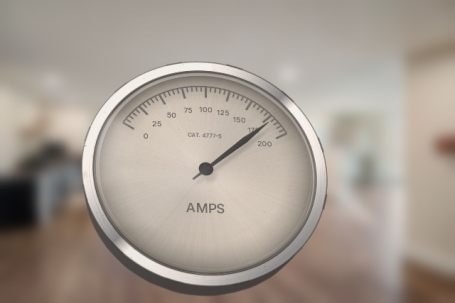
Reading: 180 A
